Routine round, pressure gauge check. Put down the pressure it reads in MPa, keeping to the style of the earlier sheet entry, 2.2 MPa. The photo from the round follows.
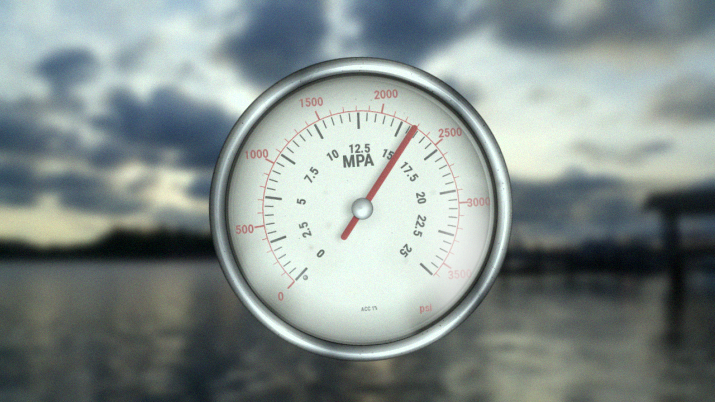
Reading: 15.75 MPa
